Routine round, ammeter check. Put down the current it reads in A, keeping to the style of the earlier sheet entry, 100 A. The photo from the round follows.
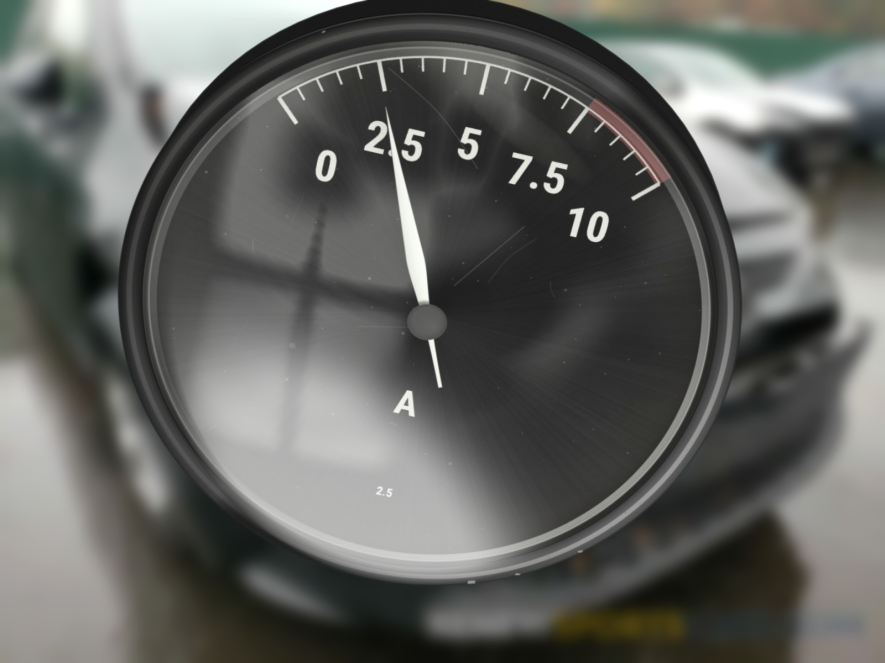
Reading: 2.5 A
